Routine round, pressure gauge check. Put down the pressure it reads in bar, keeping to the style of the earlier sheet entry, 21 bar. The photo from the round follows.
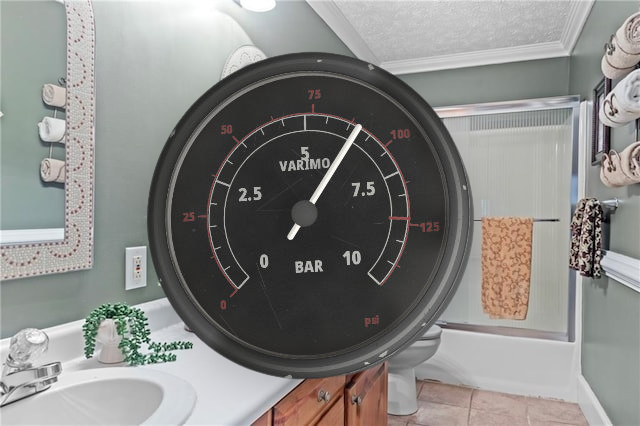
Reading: 6.25 bar
